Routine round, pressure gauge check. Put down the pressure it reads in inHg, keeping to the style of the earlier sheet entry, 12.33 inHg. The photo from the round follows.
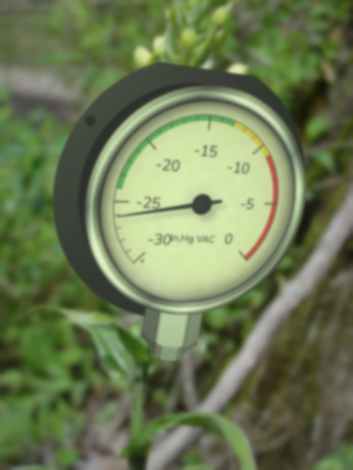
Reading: -26 inHg
